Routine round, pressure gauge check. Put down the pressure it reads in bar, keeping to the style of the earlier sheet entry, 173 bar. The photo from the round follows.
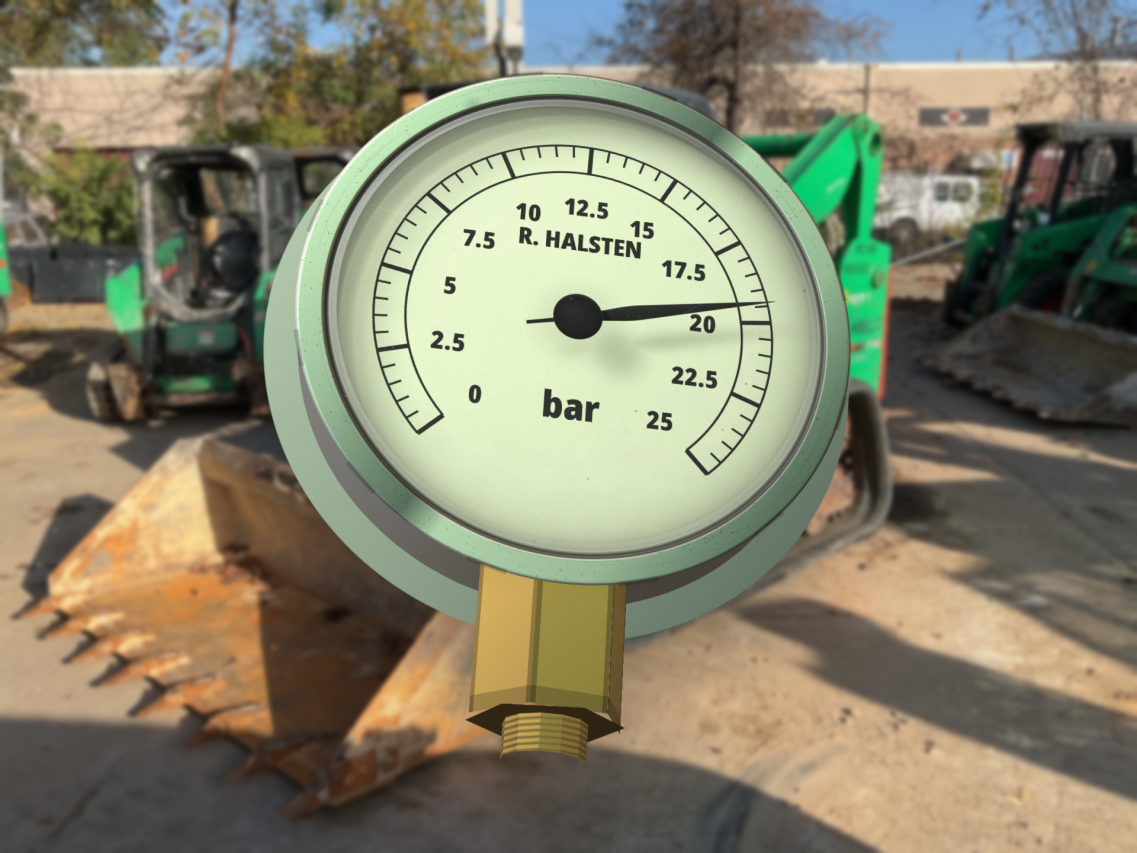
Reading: 19.5 bar
